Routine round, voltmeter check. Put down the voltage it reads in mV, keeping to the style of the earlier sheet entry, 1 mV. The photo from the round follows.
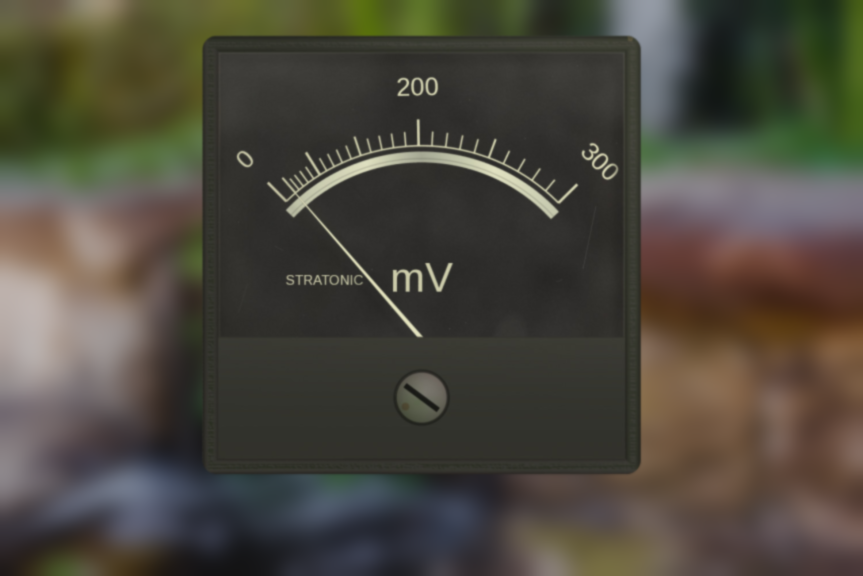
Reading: 50 mV
